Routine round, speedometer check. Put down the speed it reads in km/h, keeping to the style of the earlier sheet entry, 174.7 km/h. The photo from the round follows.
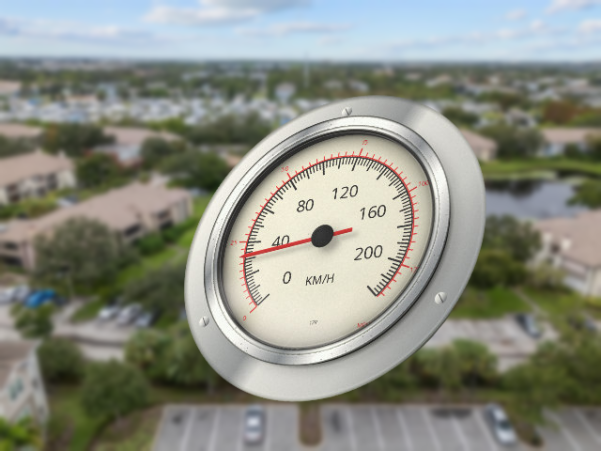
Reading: 30 km/h
